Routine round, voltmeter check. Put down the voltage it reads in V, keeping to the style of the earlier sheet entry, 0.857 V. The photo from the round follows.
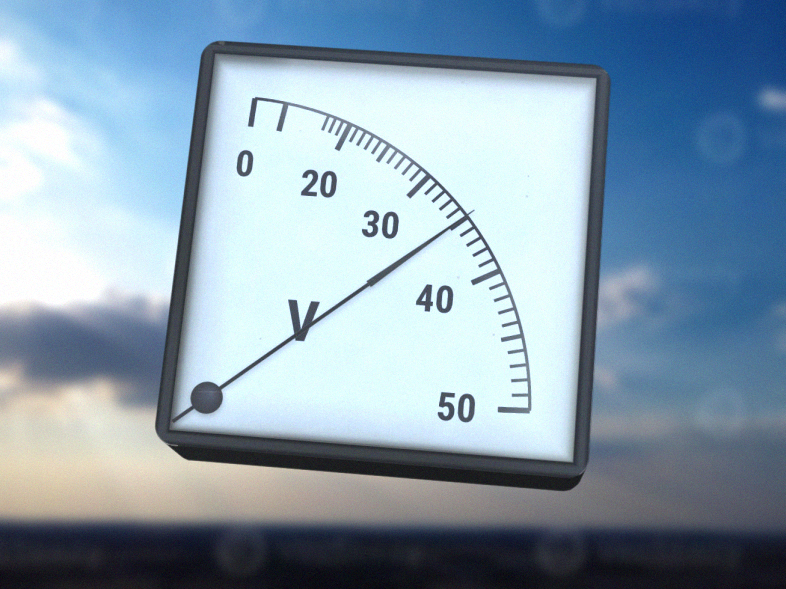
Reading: 35 V
